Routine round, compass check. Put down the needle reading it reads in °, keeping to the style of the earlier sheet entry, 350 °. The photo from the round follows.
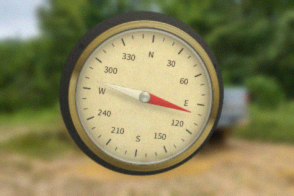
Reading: 100 °
